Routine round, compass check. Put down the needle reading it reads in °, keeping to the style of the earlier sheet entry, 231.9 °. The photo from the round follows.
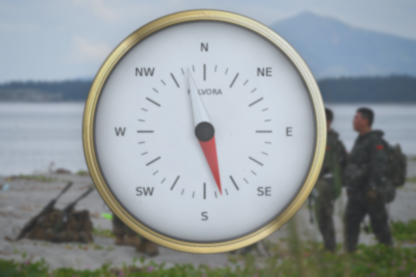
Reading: 165 °
